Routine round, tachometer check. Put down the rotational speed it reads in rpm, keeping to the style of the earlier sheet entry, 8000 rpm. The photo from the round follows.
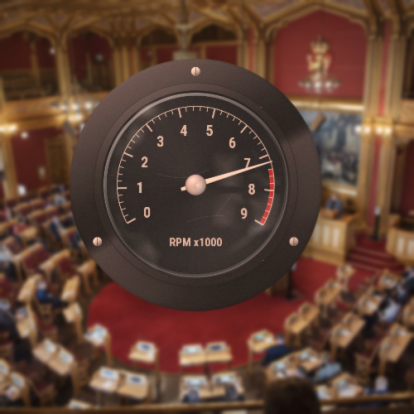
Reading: 7200 rpm
